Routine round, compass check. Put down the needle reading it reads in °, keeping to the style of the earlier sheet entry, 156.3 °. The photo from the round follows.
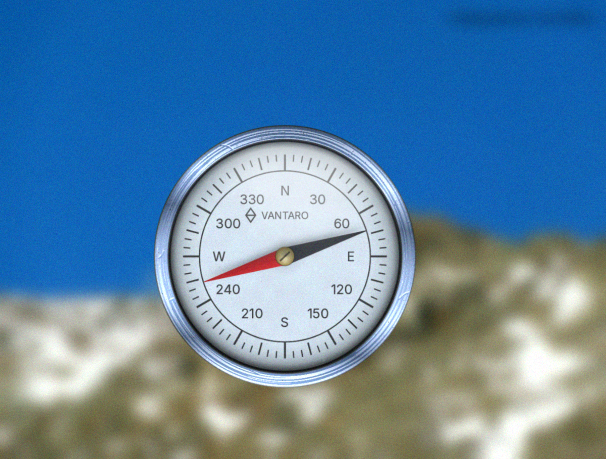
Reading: 252.5 °
